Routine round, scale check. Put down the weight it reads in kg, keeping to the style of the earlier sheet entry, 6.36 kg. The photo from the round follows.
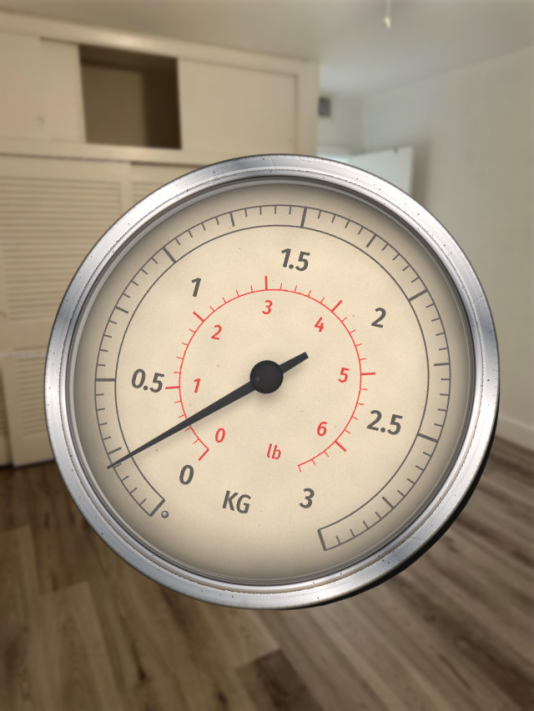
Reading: 0.2 kg
